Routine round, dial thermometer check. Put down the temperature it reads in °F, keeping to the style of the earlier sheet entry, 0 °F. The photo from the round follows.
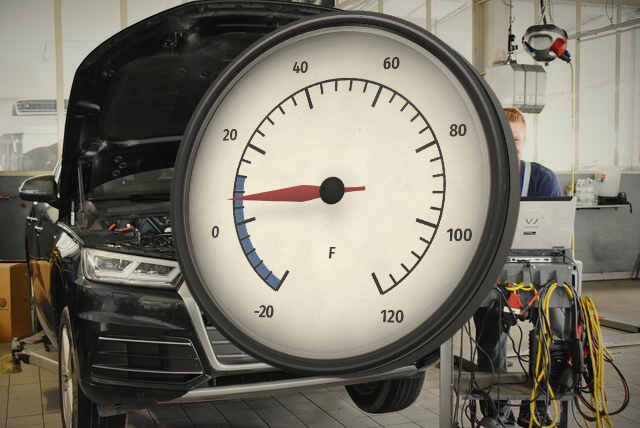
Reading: 6 °F
